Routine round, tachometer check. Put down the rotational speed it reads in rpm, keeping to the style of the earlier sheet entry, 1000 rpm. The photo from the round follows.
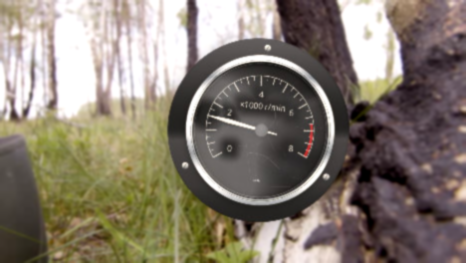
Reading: 1500 rpm
